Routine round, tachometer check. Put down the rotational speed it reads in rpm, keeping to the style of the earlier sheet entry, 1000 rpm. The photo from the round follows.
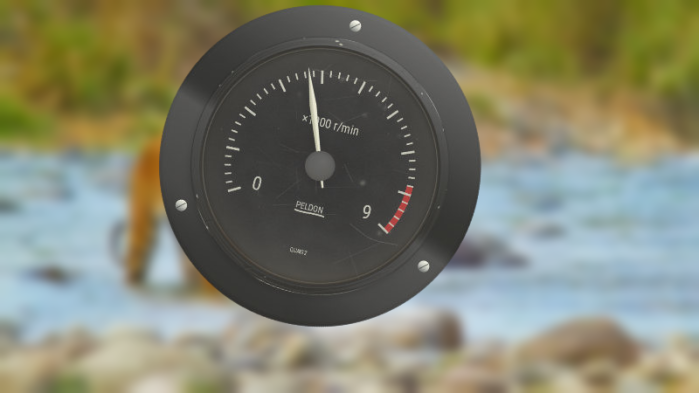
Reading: 3700 rpm
